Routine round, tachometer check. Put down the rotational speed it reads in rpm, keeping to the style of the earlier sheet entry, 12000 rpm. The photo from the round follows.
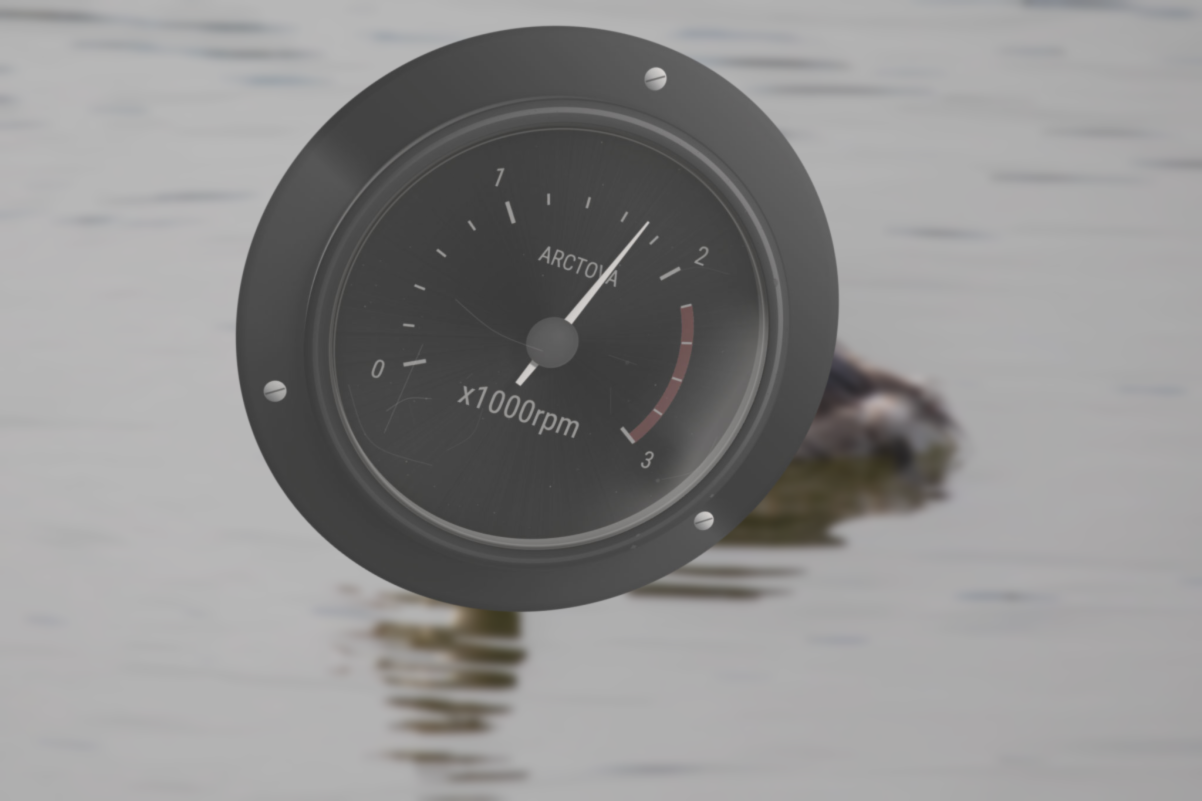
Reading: 1700 rpm
